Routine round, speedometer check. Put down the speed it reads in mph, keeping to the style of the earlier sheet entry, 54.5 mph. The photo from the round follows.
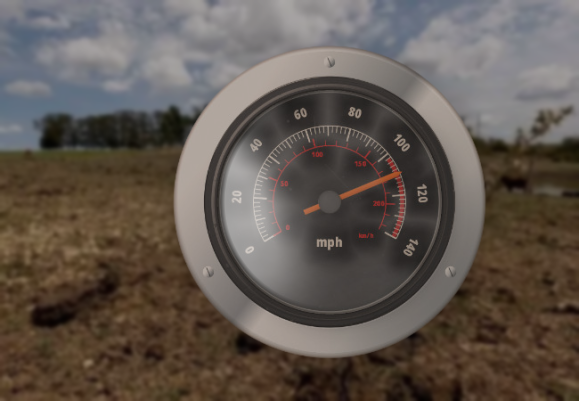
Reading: 110 mph
